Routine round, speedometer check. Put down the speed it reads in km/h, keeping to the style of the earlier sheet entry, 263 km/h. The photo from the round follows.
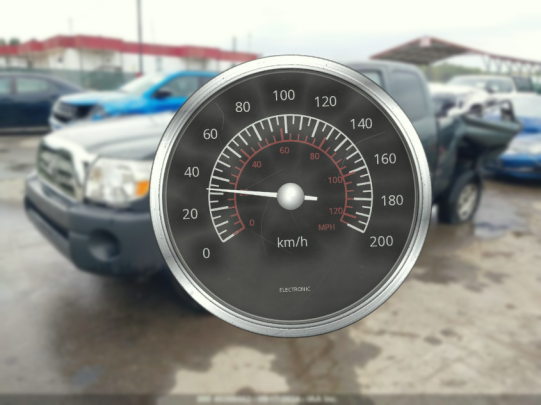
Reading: 32.5 km/h
